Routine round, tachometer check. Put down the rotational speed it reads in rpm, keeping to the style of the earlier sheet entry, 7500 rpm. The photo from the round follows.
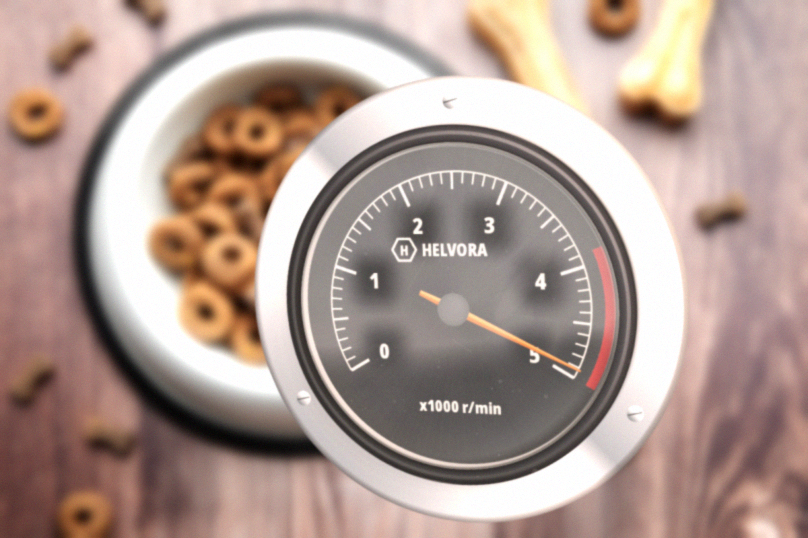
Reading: 4900 rpm
